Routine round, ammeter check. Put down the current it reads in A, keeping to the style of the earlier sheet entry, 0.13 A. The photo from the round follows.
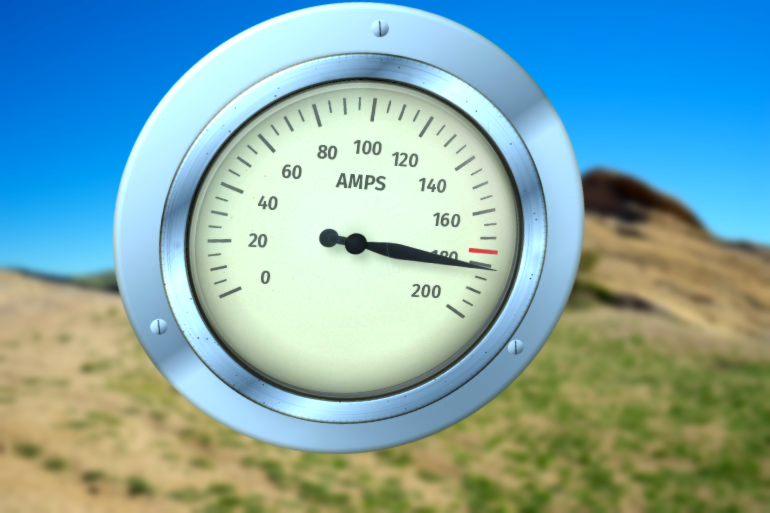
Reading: 180 A
